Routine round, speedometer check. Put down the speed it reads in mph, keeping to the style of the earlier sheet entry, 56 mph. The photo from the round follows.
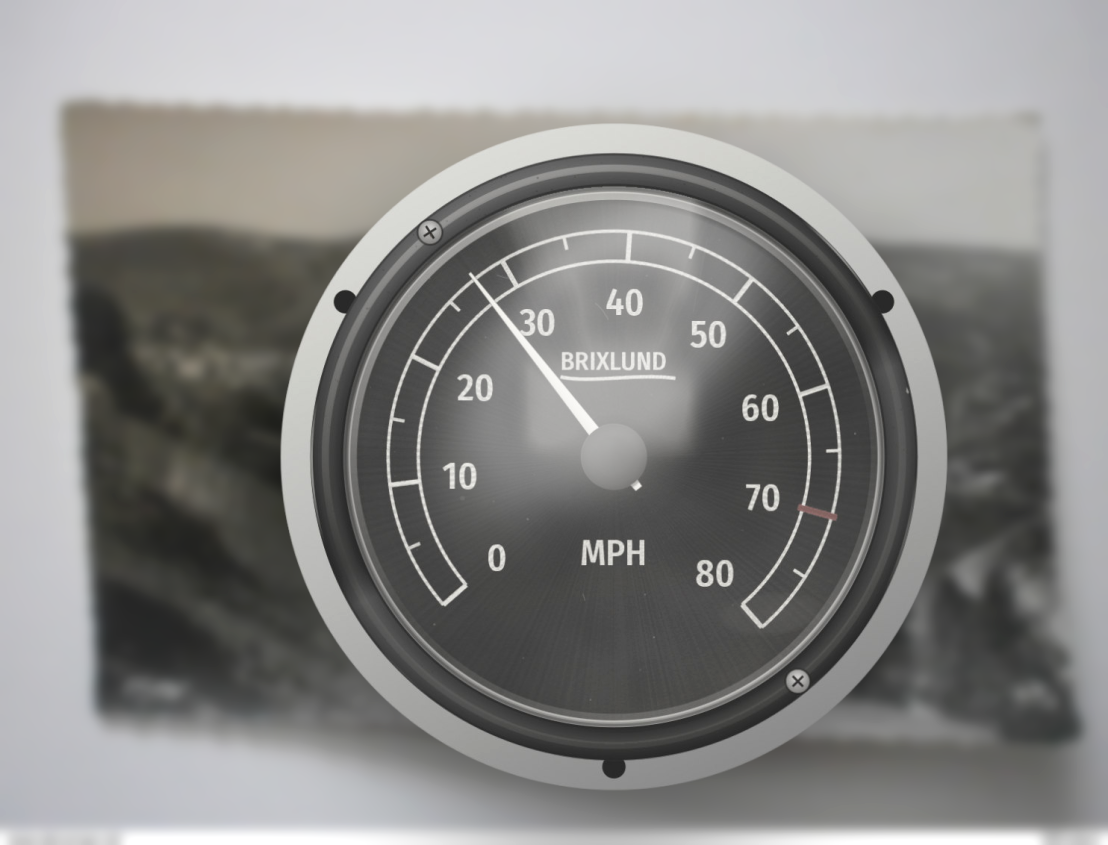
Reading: 27.5 mph
